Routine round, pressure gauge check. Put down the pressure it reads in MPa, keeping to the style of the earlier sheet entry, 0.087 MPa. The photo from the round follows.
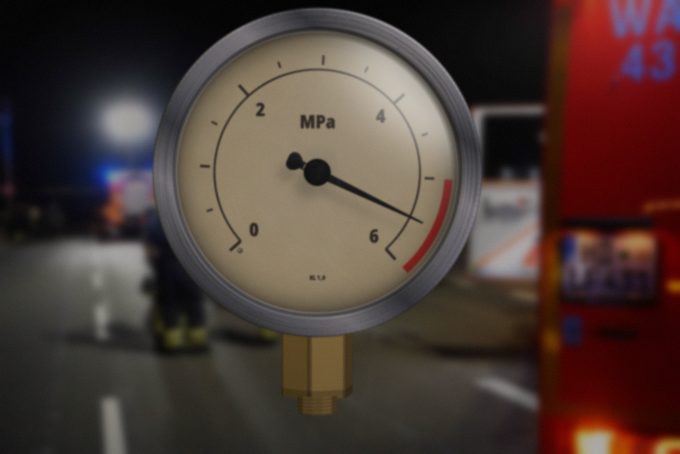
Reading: 5.5 MPa
